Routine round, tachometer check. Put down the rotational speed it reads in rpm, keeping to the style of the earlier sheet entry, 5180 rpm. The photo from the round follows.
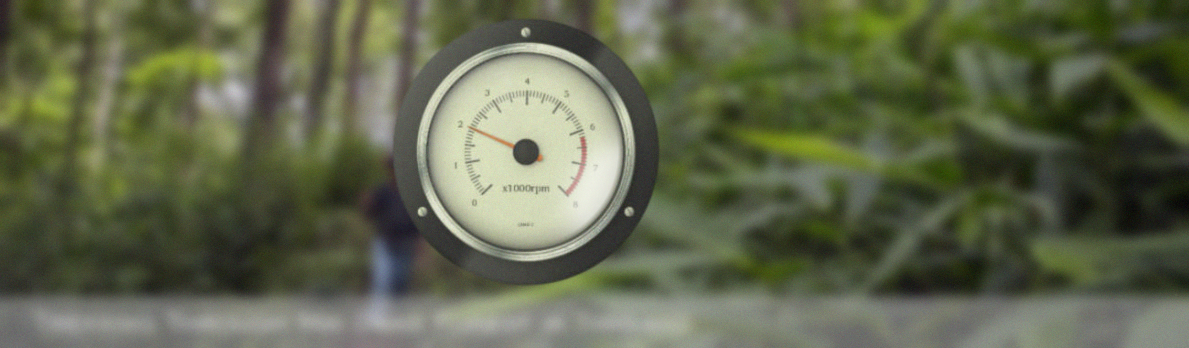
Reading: 2000 rpm
